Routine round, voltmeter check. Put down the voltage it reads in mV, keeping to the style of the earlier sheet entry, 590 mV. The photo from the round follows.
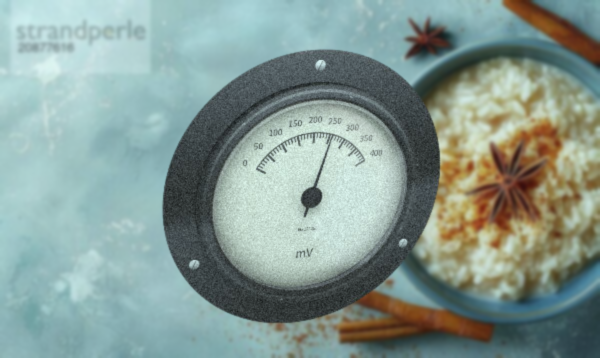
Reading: 250 mV
